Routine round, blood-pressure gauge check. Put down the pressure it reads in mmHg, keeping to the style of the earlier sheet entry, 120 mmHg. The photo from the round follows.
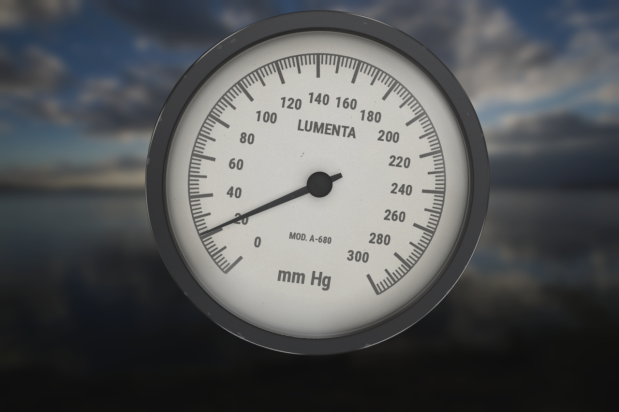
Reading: 22 mmHg
